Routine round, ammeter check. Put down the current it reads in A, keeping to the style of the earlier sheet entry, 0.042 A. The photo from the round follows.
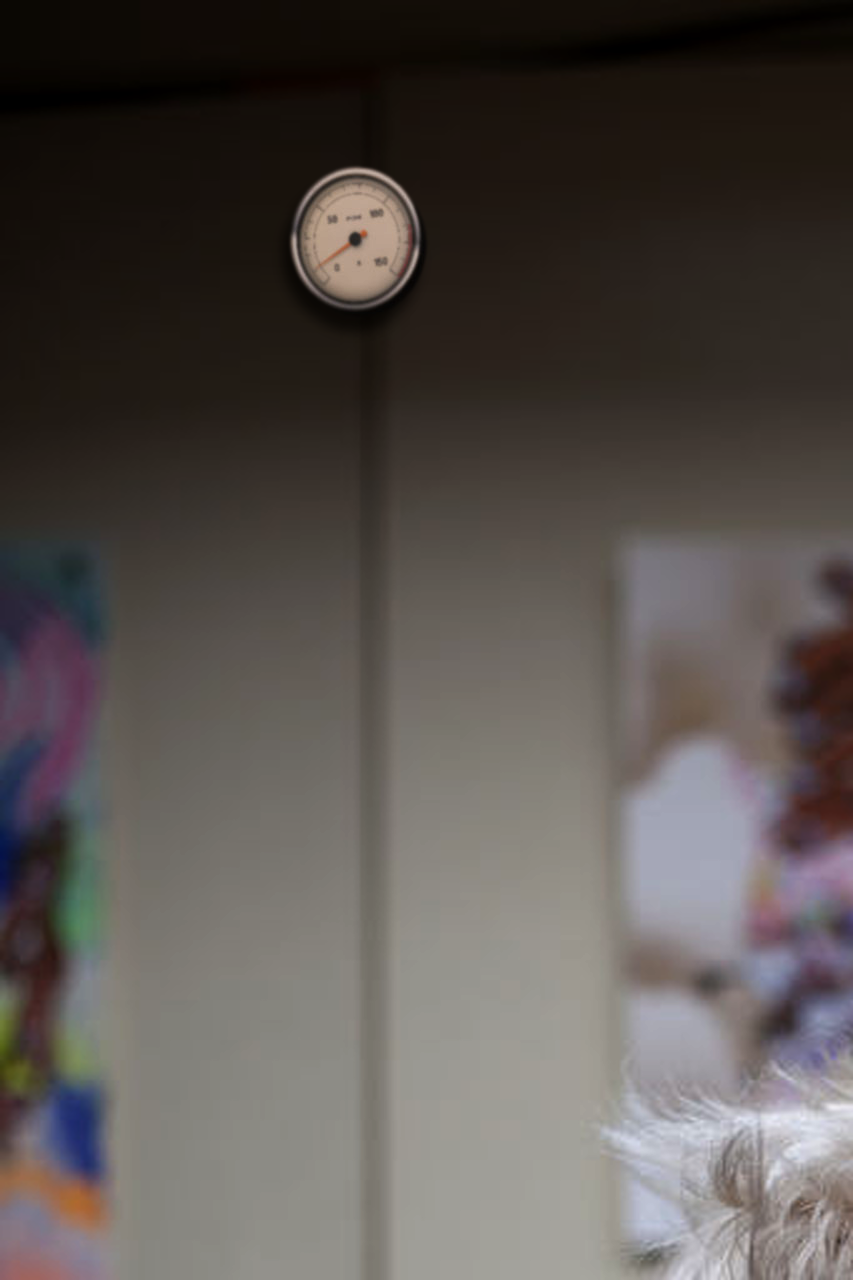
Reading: 10 A
